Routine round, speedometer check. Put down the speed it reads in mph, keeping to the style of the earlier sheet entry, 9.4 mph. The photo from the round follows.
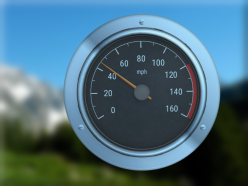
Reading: 45 mph
